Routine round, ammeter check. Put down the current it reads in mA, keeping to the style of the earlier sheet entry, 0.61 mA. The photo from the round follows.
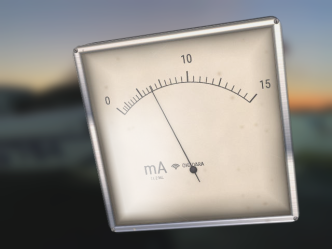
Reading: 6.5 mA
